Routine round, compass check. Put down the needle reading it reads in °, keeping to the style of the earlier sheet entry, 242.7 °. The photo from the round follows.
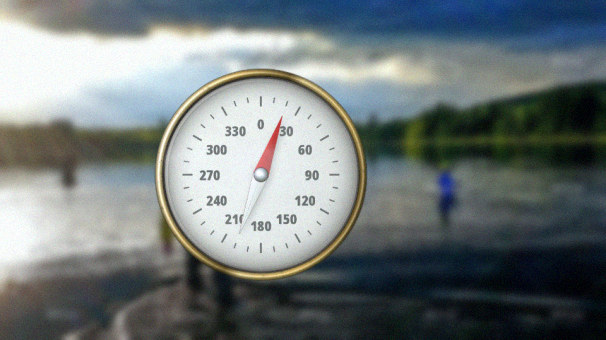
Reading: 20 °
